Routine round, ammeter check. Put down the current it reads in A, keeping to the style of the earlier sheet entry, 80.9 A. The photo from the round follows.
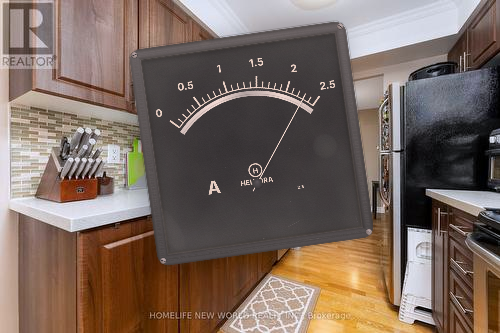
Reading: 2.3 A
